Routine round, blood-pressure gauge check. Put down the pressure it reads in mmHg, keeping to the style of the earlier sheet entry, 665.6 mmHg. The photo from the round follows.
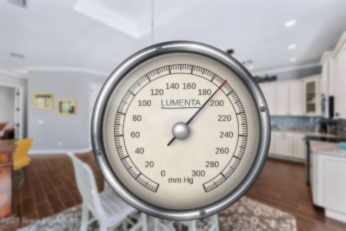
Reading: 190 mmHg
